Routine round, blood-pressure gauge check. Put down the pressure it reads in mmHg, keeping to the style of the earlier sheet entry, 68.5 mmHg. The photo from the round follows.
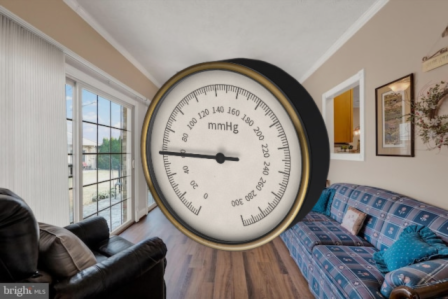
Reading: 60 mmHg
